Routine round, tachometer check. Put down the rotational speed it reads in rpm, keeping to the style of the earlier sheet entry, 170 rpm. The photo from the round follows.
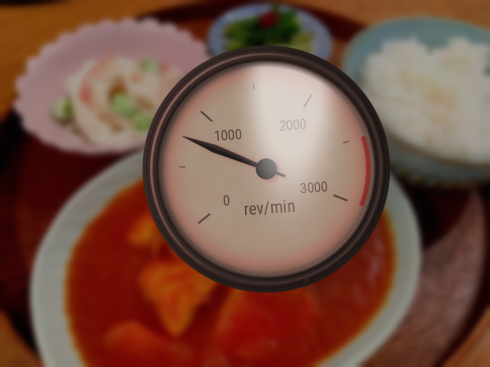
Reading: 750 rpm
